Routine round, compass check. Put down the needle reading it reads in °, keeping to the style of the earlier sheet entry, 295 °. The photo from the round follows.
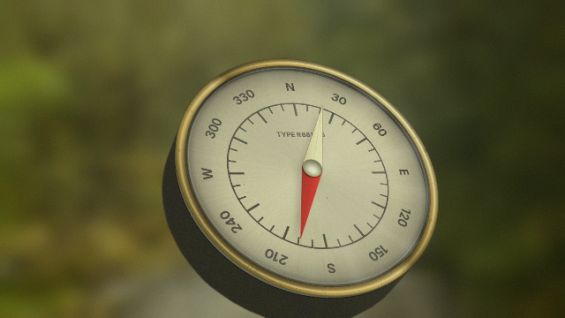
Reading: 200 °
